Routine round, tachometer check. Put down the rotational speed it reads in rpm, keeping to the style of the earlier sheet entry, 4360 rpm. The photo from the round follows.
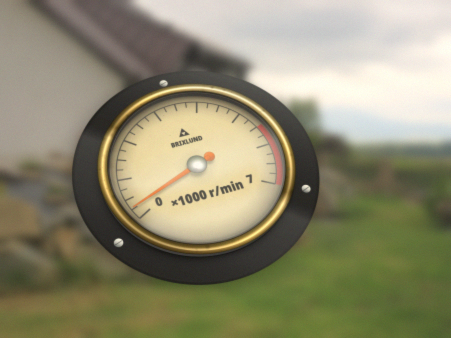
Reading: 250 rpm
